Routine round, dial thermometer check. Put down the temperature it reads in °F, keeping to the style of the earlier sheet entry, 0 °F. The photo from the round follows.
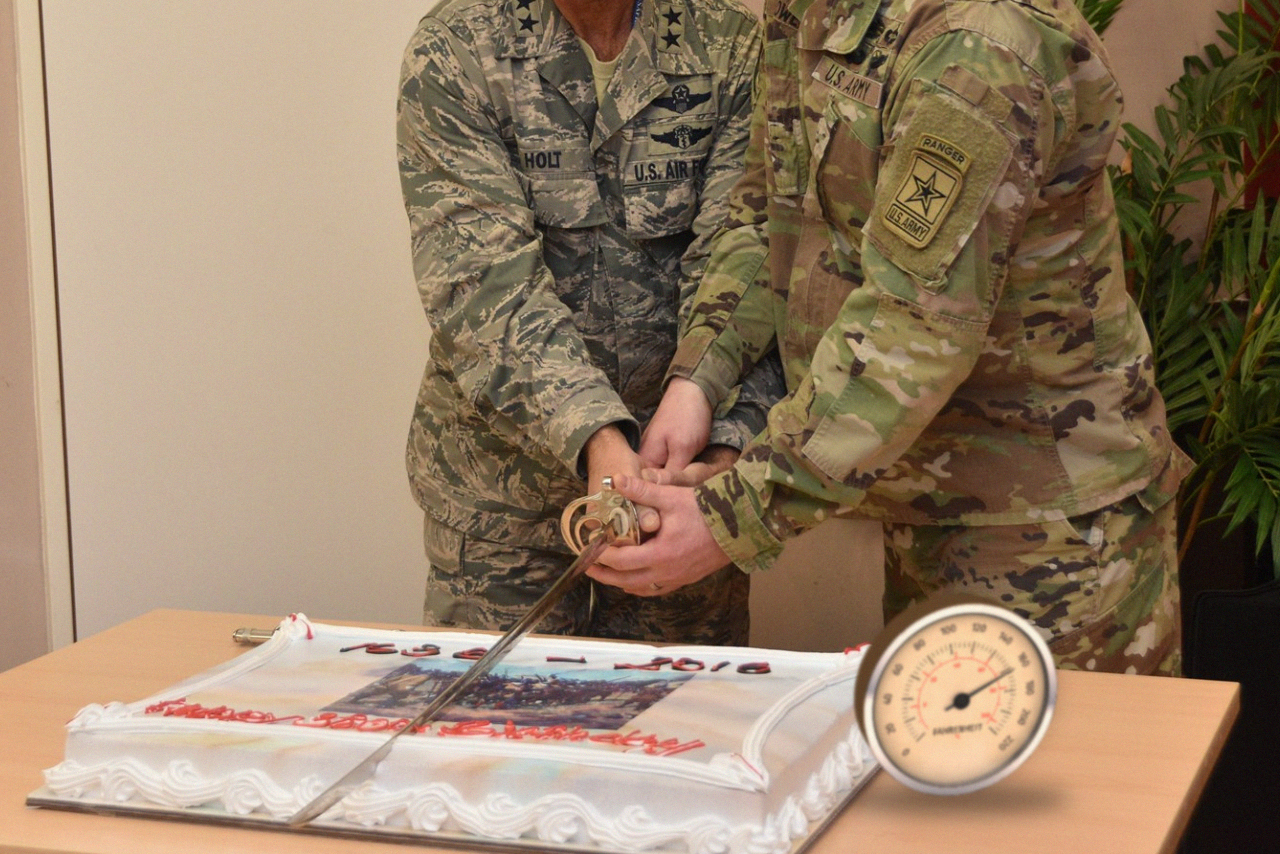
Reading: 160 °F
